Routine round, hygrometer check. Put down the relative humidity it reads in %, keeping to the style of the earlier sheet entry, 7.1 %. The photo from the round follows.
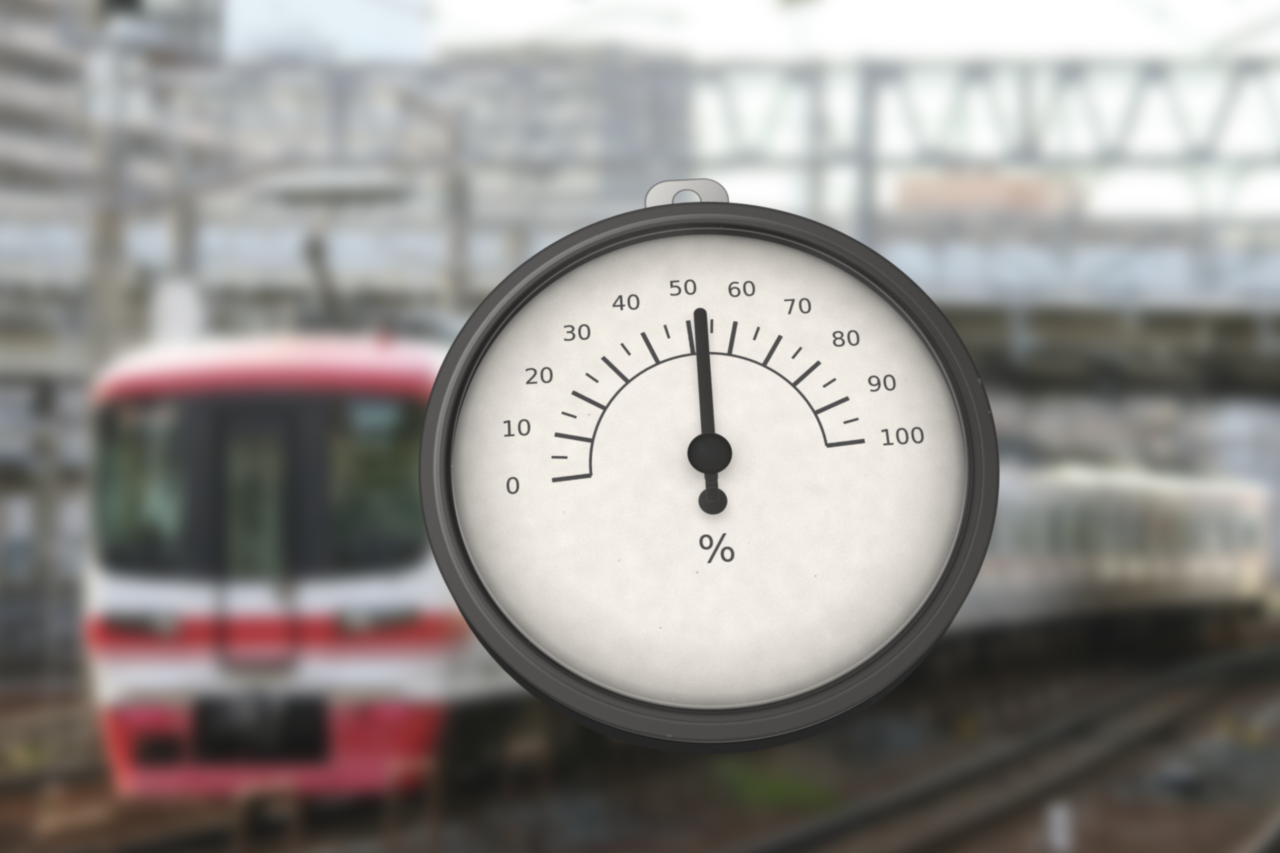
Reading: 52.5 %
